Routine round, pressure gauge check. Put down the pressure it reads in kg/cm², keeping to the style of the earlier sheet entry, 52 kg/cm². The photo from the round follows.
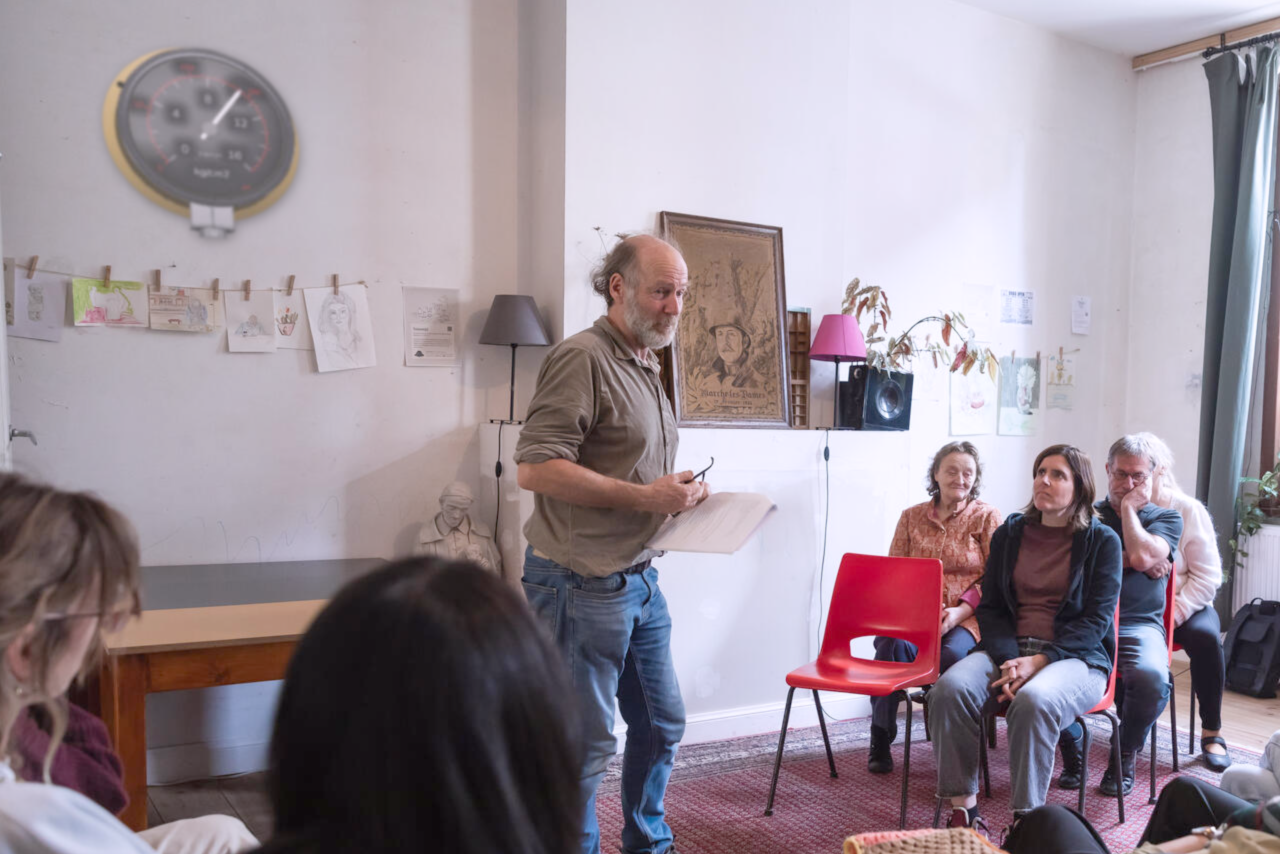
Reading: 10 kg/cm²
